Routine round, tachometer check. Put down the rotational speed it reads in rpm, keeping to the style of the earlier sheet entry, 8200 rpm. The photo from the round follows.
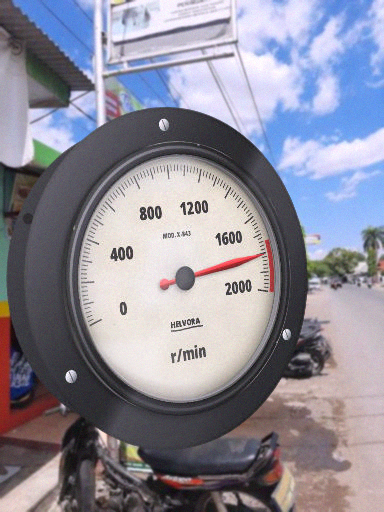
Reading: 1800 rpm
